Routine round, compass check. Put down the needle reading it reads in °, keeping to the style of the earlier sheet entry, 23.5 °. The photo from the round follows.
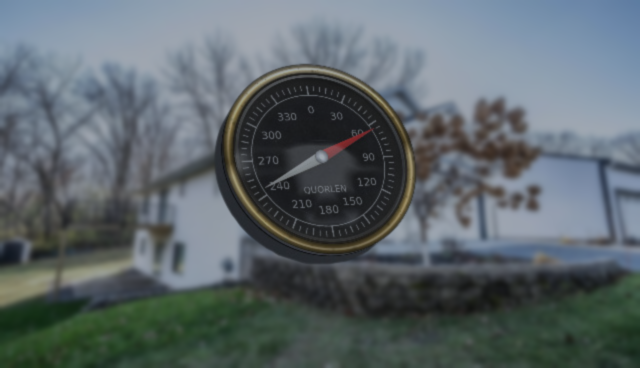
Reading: 65 °
